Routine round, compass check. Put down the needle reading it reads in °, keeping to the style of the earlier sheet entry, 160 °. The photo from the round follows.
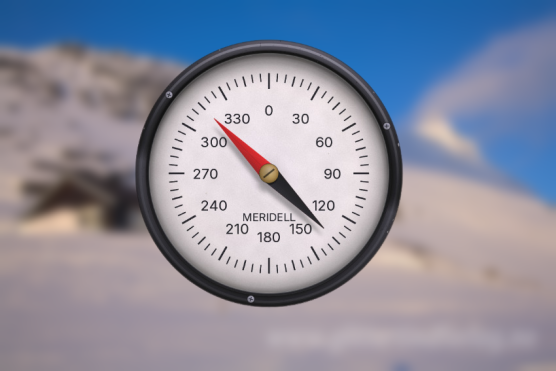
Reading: 315 °
